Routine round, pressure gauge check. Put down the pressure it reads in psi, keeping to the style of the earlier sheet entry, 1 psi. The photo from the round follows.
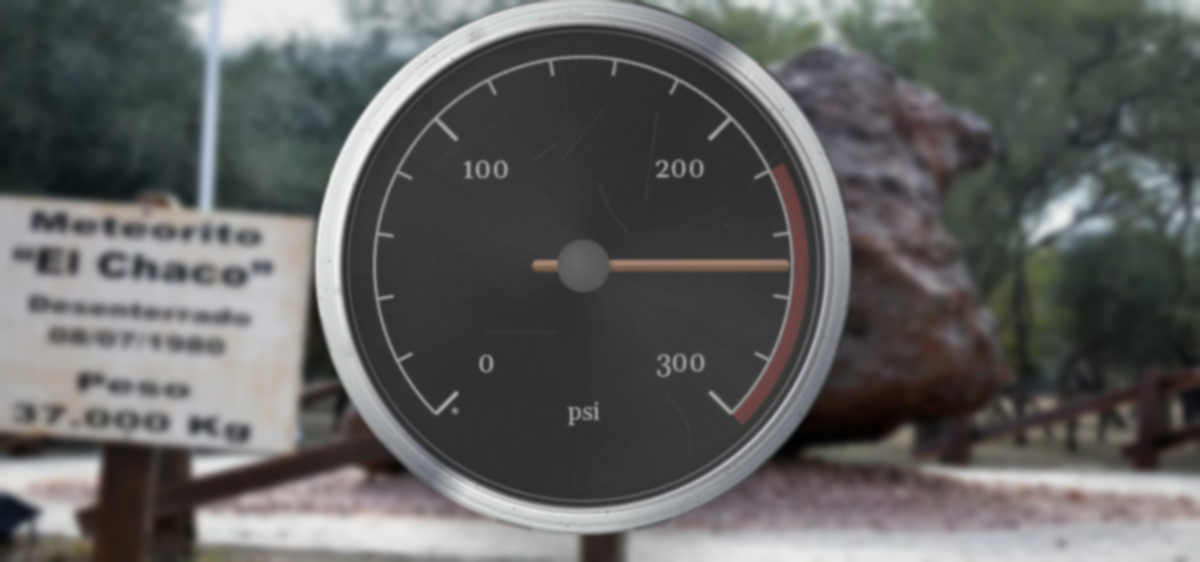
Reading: 250 psi
